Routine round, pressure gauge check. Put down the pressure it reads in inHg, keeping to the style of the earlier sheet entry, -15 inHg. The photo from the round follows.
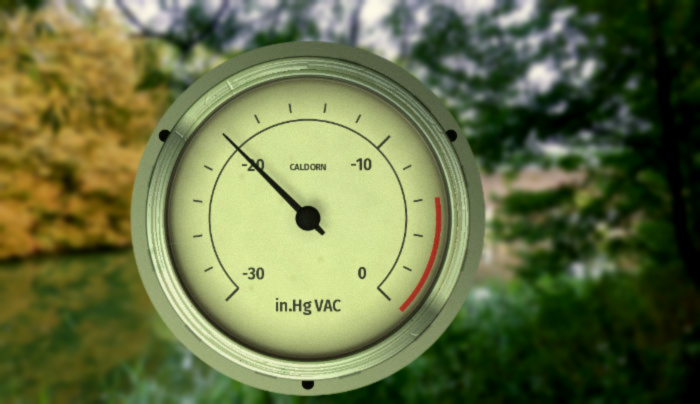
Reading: -20 inHg
